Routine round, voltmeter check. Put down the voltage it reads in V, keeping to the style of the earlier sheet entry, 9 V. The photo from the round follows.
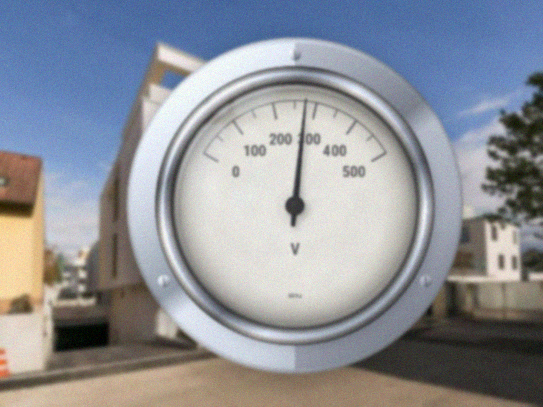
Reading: 275 V
